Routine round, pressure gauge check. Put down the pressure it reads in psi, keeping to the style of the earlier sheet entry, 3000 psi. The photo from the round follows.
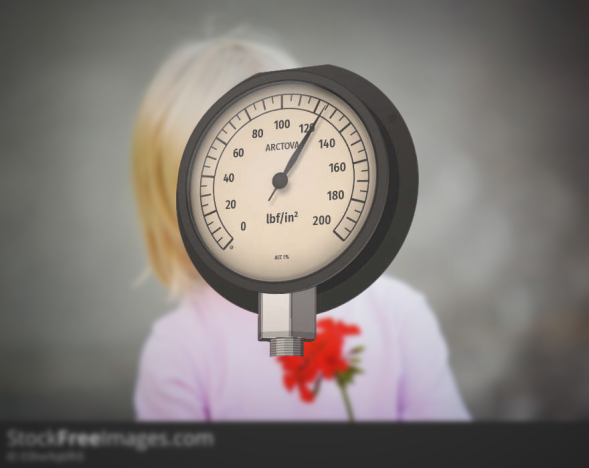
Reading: 125 psi
